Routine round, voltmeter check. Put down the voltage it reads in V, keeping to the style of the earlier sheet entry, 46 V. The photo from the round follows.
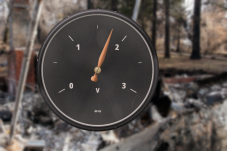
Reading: 1.75 V
